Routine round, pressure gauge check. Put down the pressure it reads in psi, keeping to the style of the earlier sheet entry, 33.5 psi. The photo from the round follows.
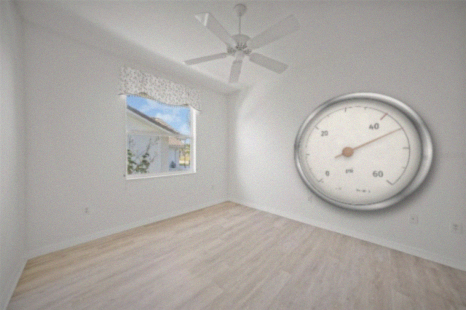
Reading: 45 psi
